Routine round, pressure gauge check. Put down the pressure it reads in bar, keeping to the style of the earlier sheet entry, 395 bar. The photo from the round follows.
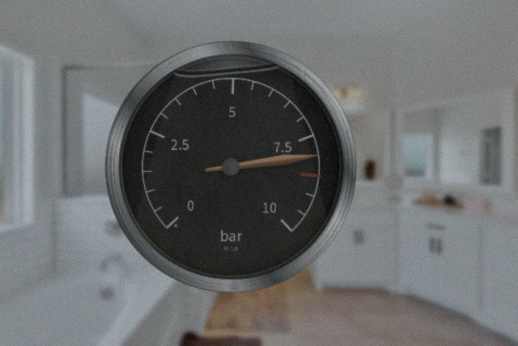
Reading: 8 bar
